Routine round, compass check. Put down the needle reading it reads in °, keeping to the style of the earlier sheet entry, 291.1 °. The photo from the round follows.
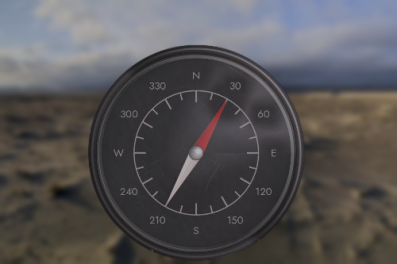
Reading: 30 °
